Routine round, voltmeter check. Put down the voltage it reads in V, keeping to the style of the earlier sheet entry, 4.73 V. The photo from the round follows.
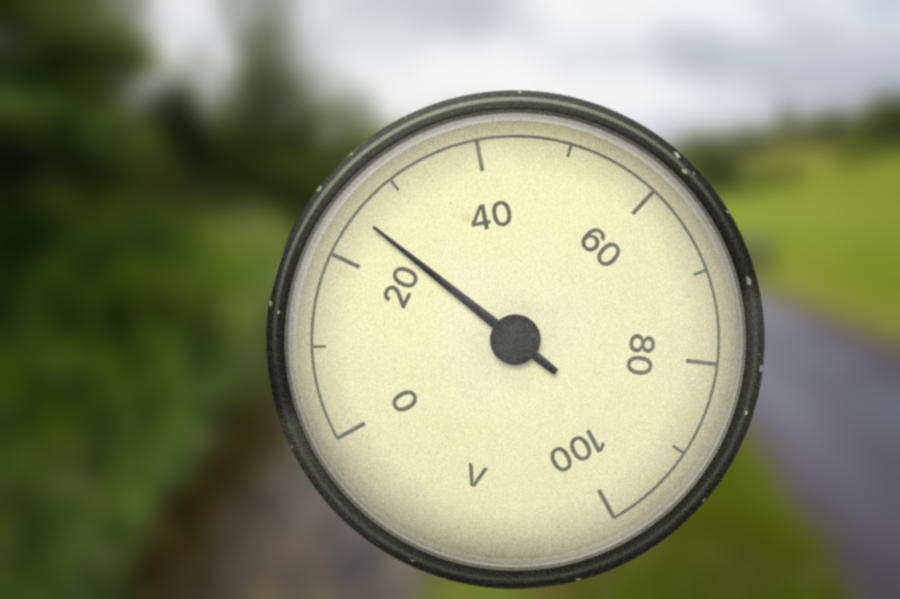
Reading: 25 V
